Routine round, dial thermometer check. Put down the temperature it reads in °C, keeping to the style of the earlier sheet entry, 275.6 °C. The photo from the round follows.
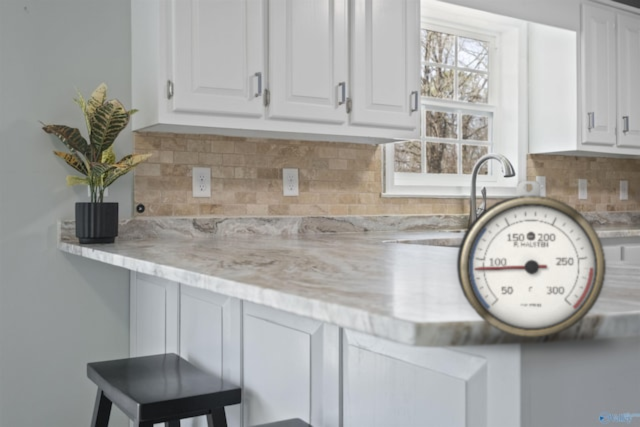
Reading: 90 °C
